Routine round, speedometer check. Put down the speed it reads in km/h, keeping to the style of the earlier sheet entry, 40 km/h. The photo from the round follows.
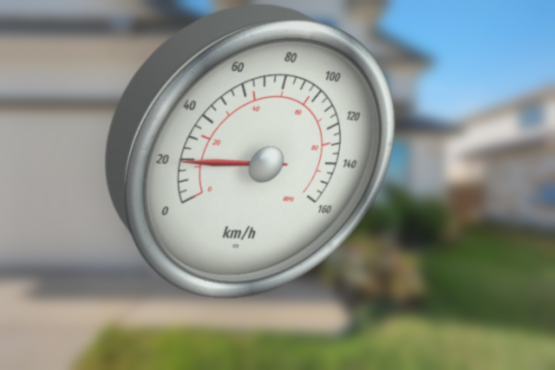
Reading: 20 km/h
